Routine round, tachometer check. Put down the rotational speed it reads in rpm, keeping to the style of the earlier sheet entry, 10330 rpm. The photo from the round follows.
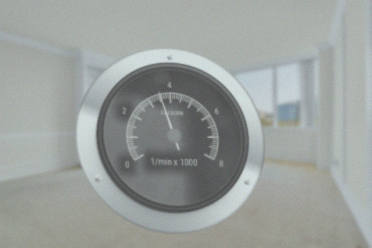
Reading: 3500 rpm
